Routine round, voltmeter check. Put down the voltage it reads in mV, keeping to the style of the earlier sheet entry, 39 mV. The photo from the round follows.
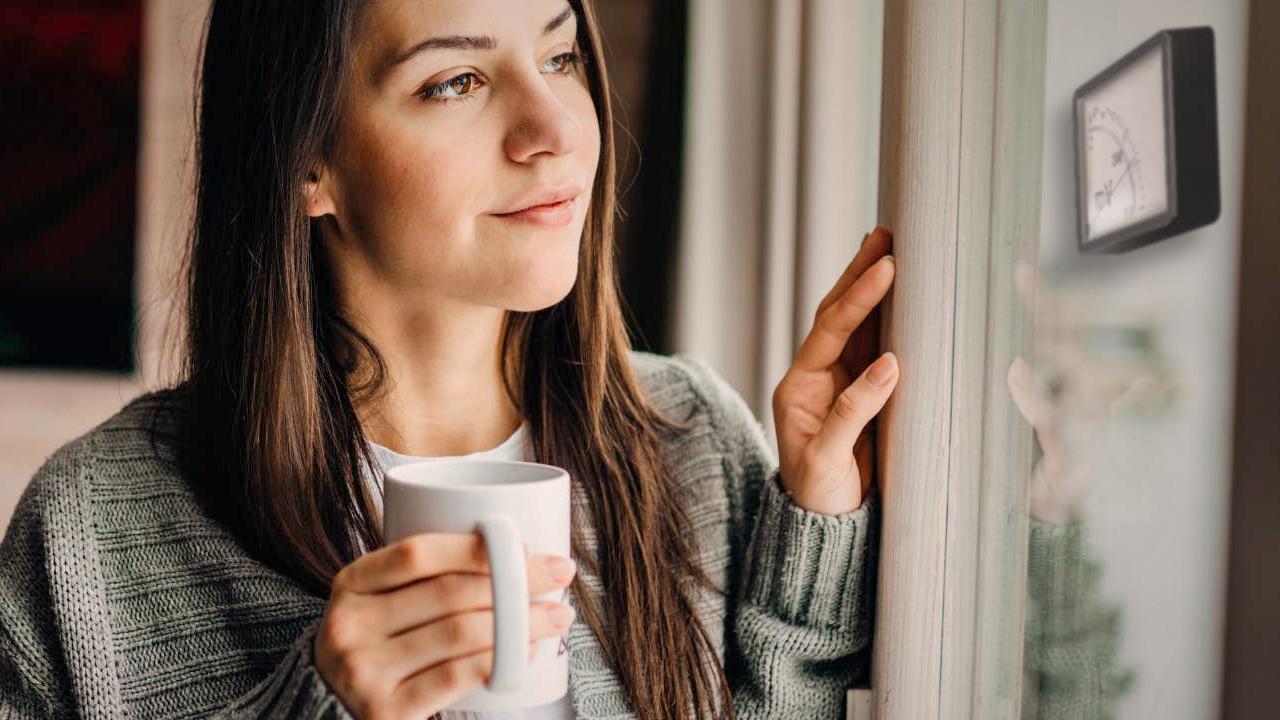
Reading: 250 mV
